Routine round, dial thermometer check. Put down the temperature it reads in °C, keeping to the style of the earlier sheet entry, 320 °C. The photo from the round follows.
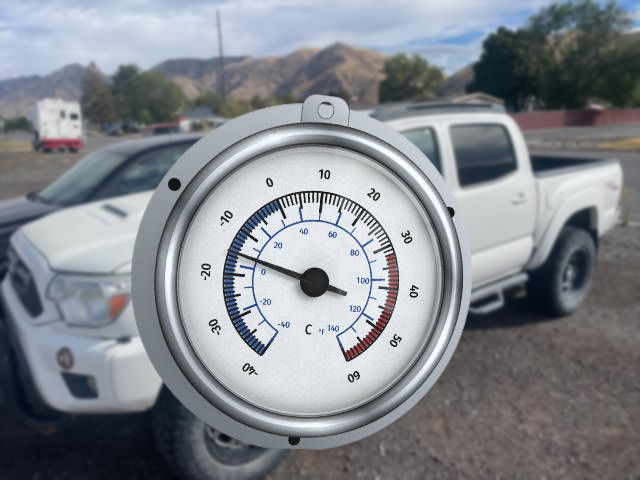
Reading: -15 °C
